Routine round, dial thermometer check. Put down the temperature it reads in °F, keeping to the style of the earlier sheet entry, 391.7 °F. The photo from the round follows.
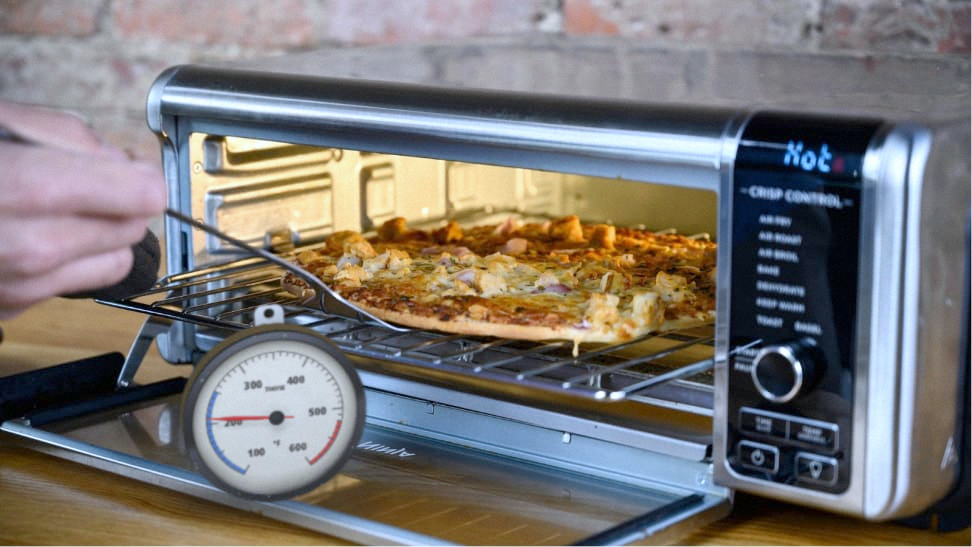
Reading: 210 °F
